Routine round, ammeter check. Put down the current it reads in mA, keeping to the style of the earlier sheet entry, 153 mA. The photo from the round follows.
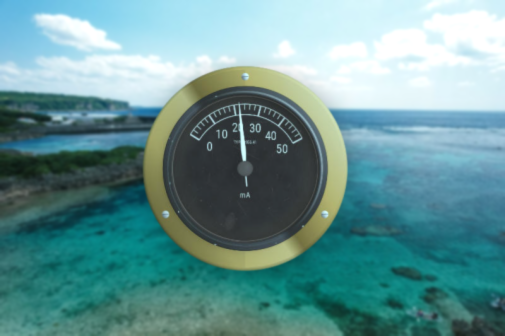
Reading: 22 mA
